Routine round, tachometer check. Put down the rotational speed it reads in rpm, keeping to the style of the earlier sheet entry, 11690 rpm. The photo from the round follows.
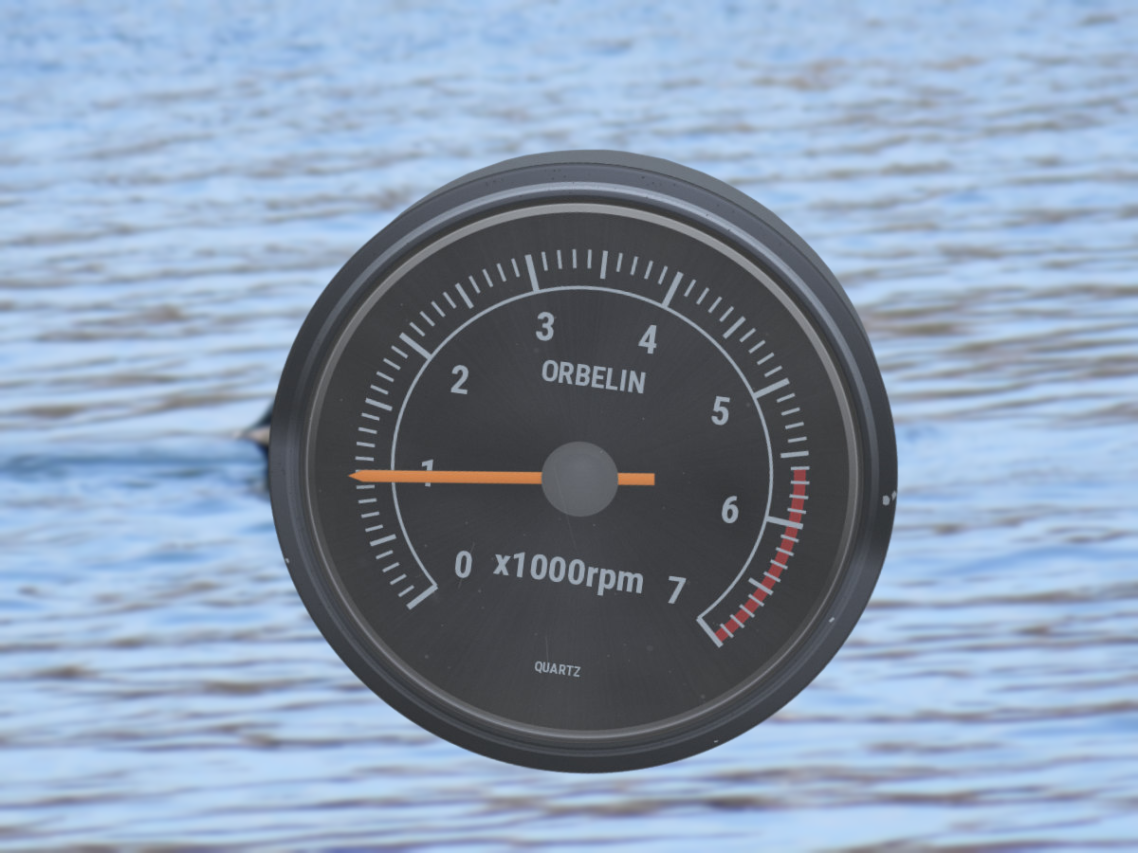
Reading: 1000 rpm
